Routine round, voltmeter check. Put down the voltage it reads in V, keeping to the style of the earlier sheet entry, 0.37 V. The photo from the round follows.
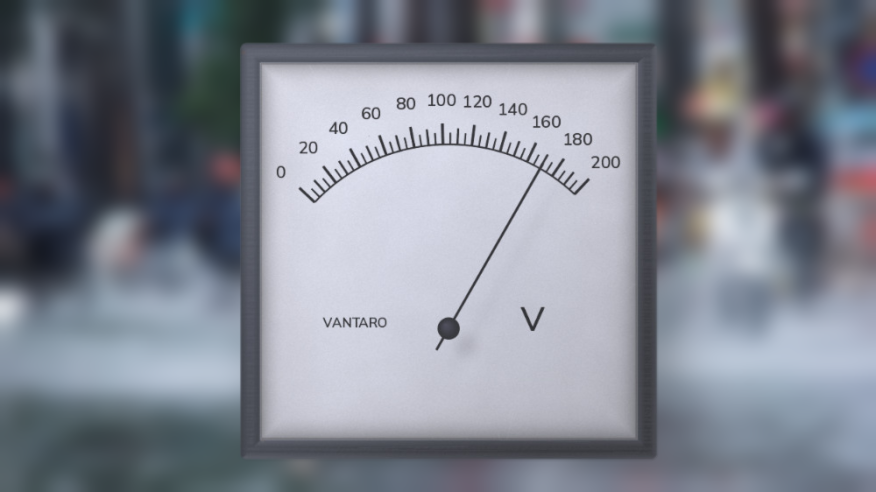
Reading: 170 V
